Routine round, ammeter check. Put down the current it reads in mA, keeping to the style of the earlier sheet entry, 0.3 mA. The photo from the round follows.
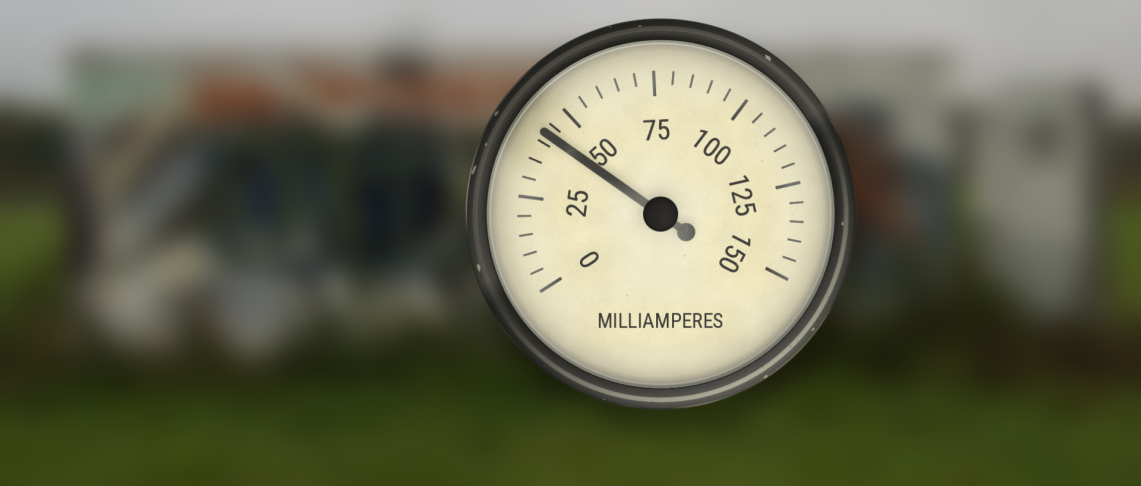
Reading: 42.5 mA
